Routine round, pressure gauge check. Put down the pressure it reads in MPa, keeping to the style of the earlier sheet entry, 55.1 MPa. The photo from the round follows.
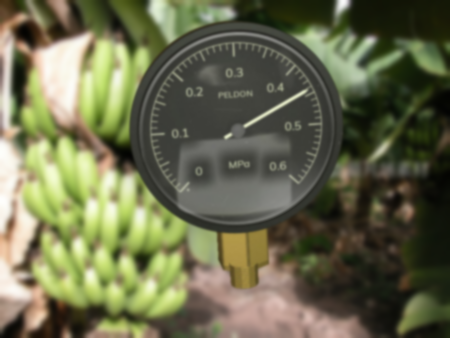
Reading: 0.44 MPa
